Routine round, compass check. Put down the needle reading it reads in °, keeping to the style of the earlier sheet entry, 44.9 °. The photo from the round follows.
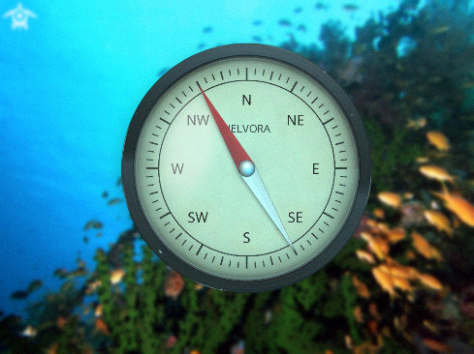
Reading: 330 °
